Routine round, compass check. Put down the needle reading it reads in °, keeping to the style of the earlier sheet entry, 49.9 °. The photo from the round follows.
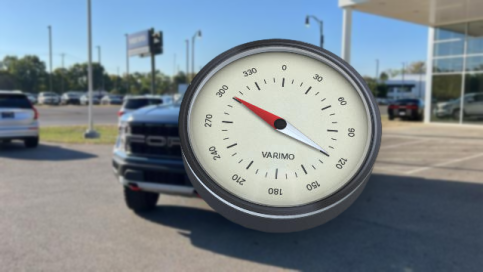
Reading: 300 °
